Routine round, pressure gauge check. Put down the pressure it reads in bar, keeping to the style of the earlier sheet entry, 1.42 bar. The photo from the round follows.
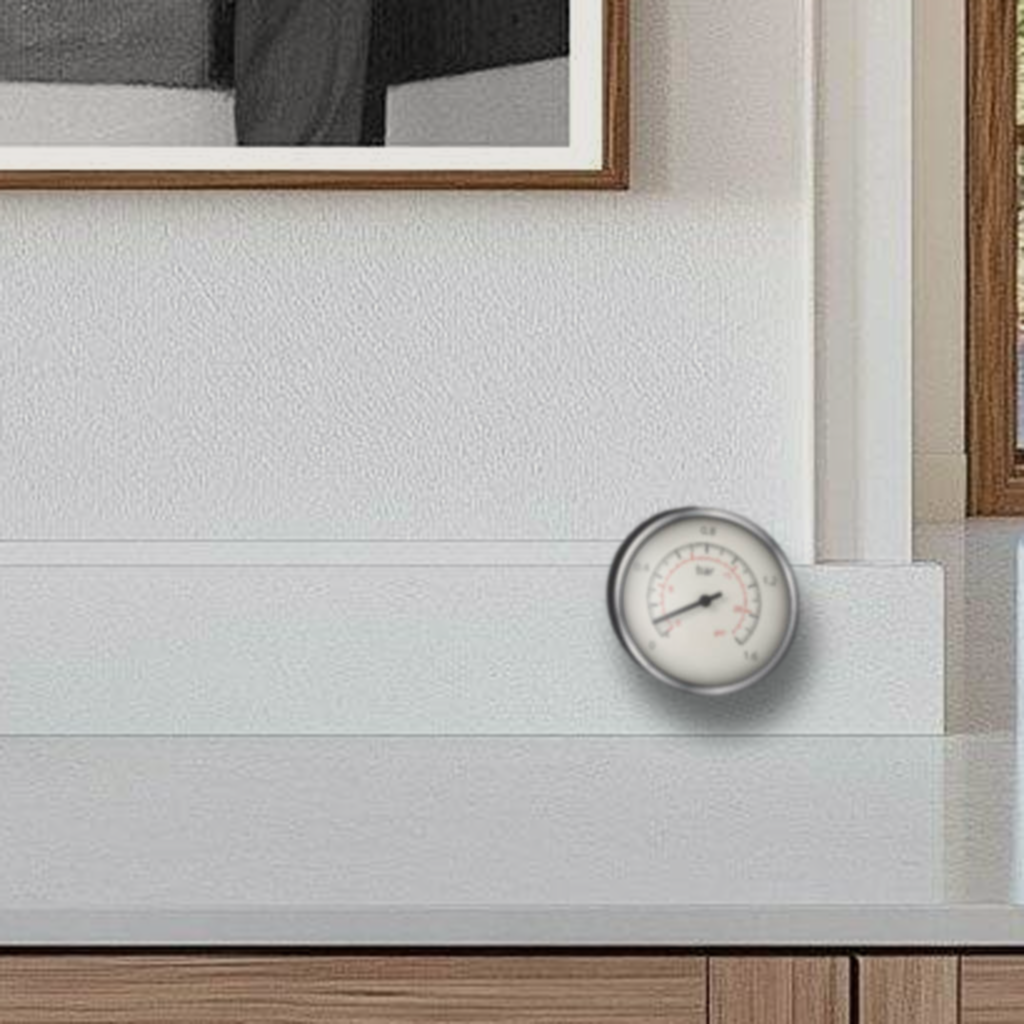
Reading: 0.1 bar
